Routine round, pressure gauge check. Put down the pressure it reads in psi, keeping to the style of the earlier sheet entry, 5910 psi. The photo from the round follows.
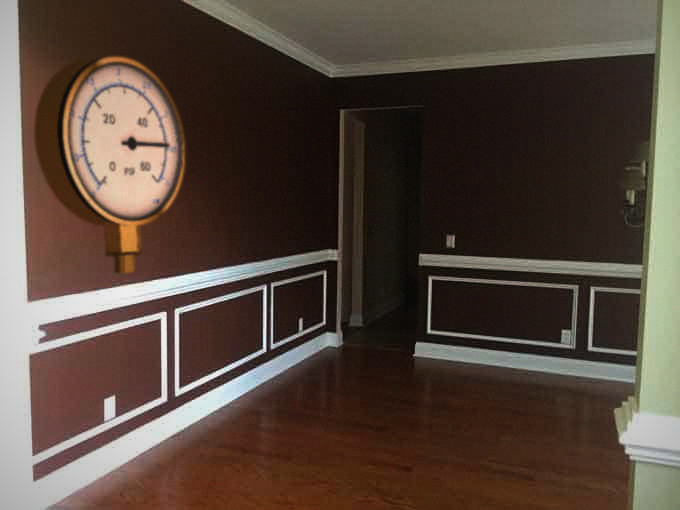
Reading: 50 psi
